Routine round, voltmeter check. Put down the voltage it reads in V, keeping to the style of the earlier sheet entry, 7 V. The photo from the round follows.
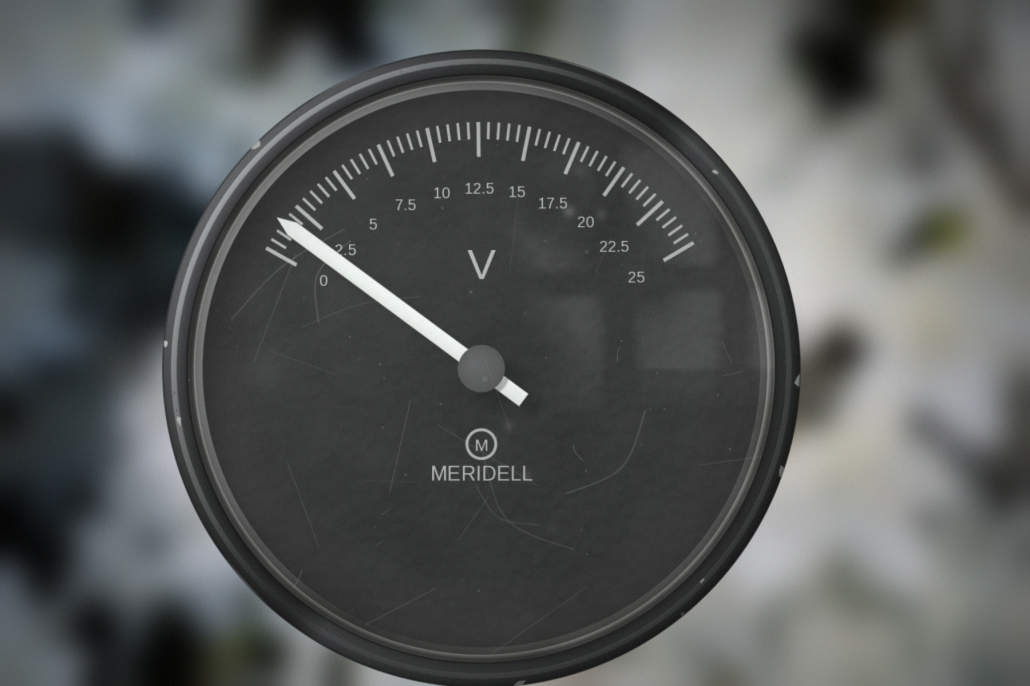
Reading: 1.5 V
